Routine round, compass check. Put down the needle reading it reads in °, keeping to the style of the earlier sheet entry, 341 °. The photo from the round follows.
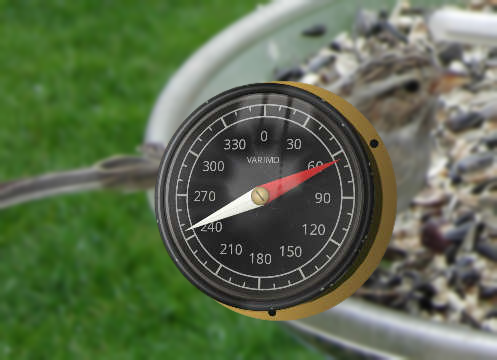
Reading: 65 °
